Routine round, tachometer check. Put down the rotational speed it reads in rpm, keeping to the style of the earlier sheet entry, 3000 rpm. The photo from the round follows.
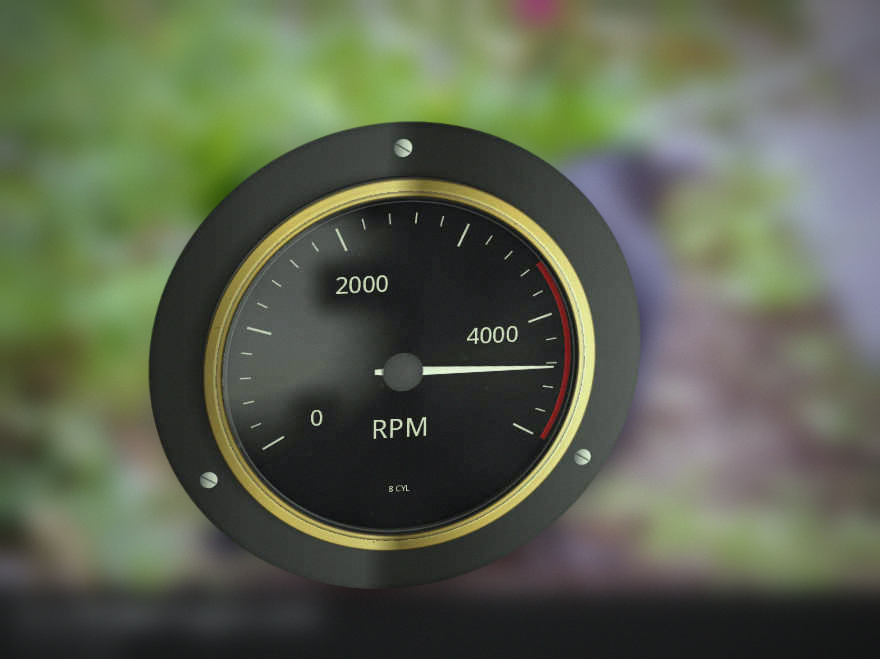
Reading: 4400 rpm
